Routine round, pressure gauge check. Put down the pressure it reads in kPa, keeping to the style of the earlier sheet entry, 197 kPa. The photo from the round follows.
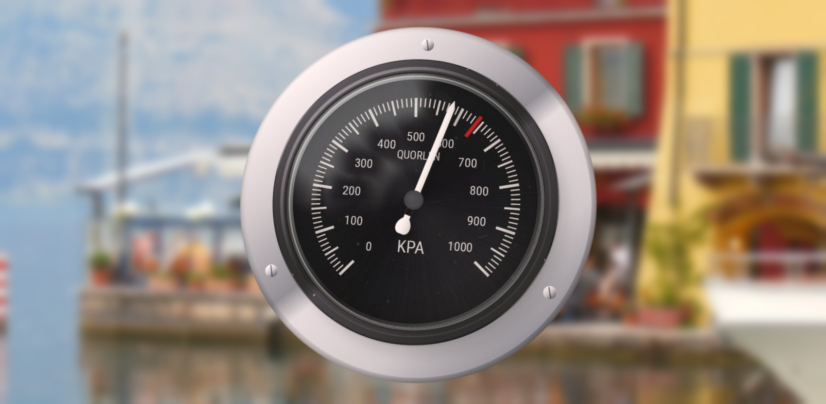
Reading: 580 kPa
